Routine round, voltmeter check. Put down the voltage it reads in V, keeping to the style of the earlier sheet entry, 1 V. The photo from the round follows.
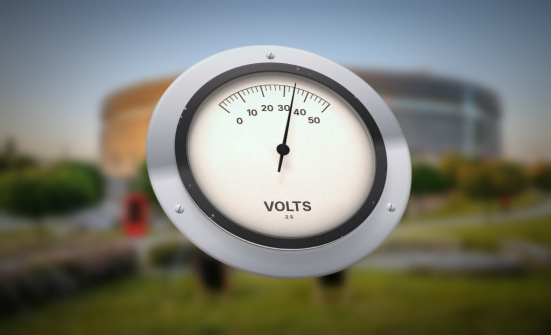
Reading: 34 V
